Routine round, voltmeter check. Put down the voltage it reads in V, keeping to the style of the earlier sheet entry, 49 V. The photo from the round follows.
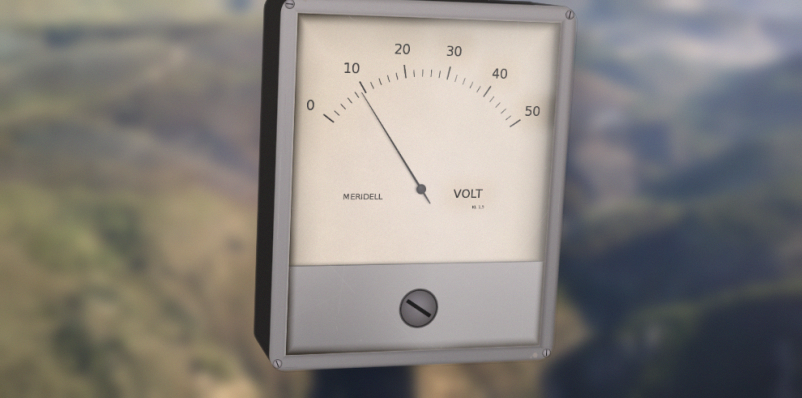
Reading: 9 V
